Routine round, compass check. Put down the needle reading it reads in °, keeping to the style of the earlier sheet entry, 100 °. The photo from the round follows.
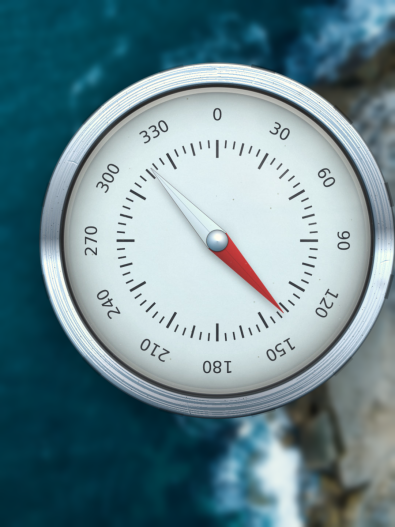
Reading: 137.5 °
